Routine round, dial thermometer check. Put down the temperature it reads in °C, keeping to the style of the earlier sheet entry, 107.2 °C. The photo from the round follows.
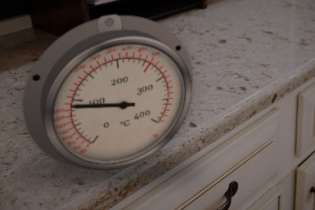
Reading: 90 °C
